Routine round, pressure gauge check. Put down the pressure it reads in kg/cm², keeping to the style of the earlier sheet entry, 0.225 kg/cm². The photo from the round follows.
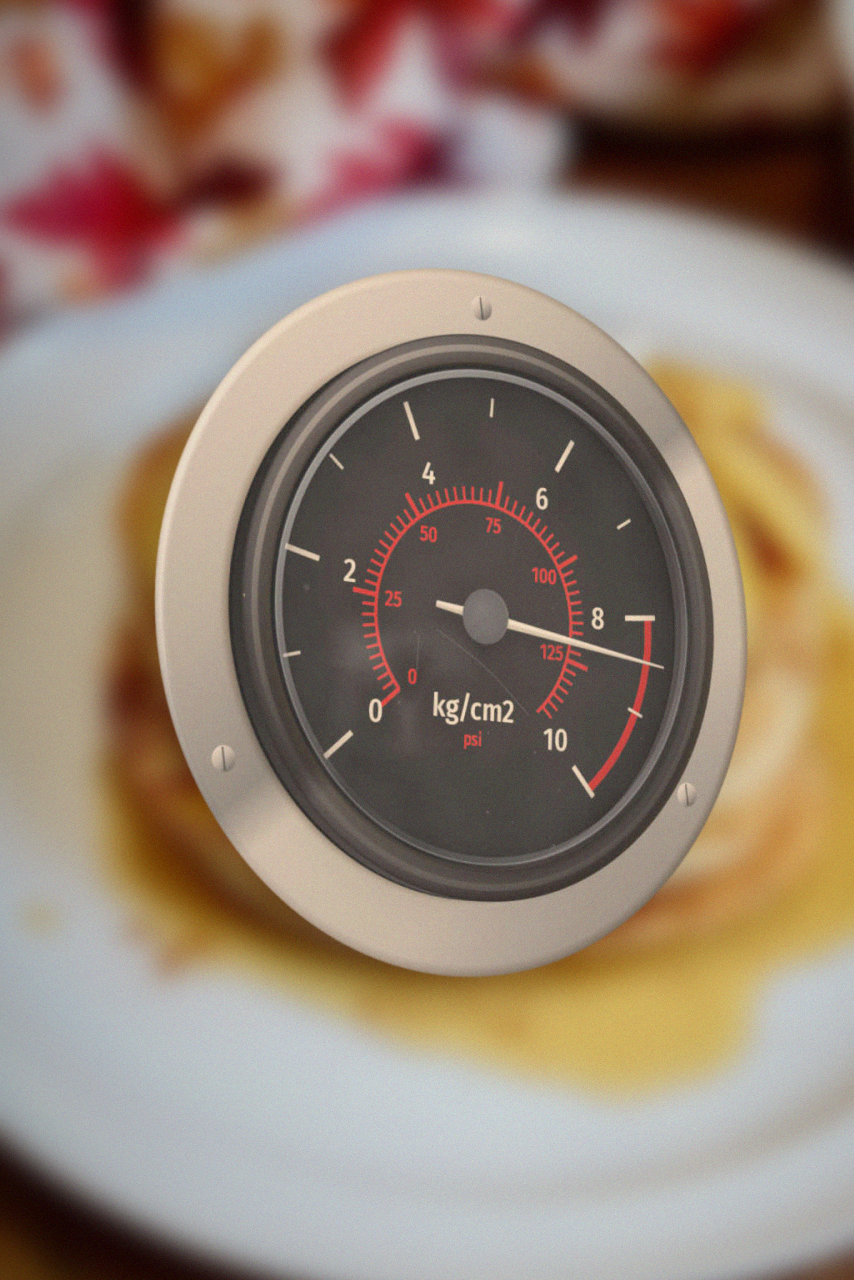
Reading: 8.5 kg/cm²
